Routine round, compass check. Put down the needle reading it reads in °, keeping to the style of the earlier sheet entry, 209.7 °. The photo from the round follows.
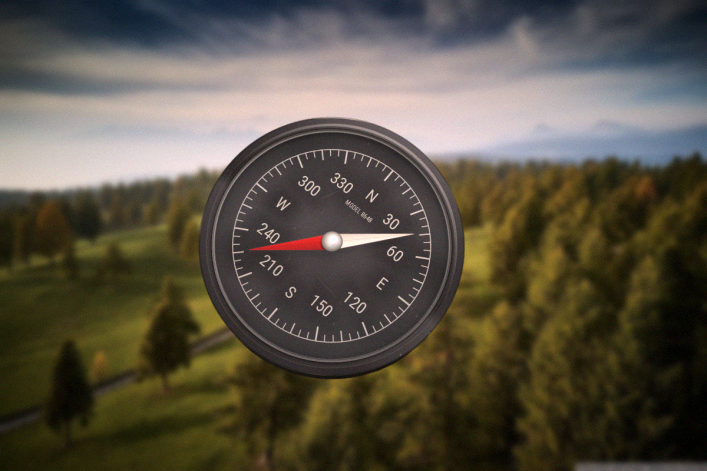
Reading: 225 °
